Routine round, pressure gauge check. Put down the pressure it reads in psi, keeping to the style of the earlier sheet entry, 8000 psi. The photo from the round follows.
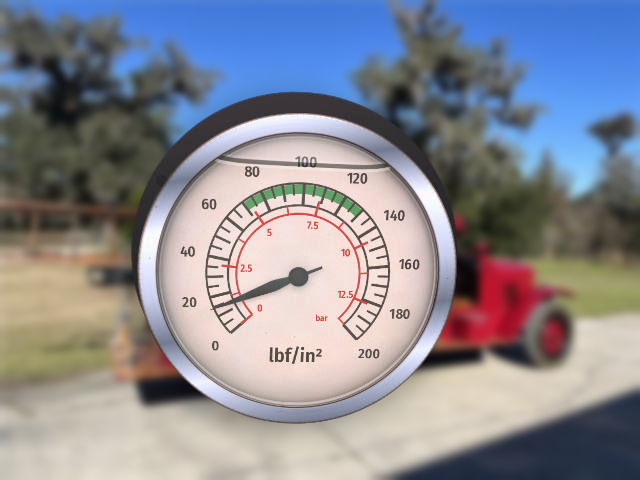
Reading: 15 psi
